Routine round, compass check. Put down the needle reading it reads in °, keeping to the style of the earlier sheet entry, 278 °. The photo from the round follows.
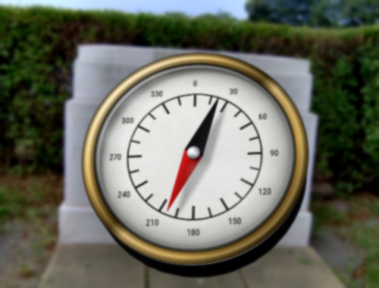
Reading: 202.5 °
